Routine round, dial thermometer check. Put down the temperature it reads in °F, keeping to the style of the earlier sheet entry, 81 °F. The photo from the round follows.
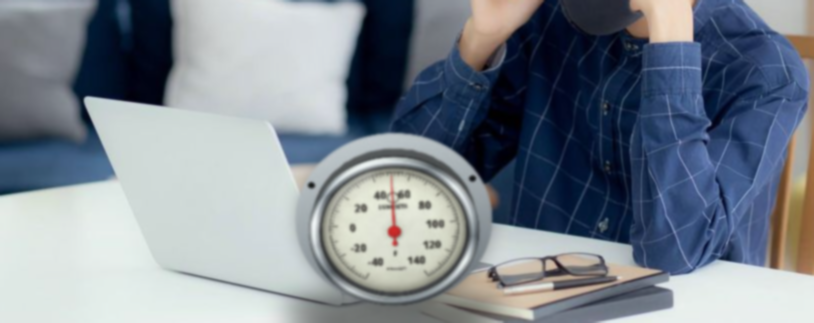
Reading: 50 °F
